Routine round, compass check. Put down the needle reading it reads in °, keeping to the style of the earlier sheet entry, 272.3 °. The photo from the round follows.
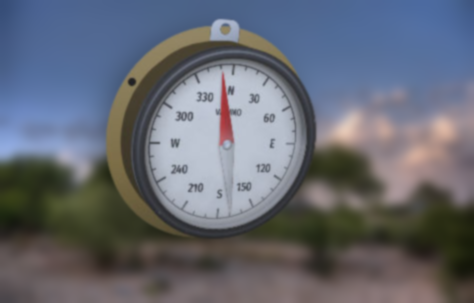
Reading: 350 °
